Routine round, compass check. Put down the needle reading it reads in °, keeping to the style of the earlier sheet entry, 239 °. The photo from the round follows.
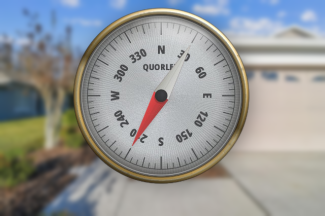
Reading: 210 °
